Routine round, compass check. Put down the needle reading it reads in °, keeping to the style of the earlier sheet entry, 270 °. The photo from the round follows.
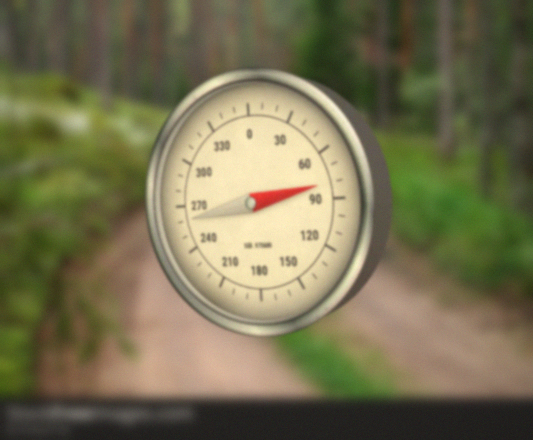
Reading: 80 °
